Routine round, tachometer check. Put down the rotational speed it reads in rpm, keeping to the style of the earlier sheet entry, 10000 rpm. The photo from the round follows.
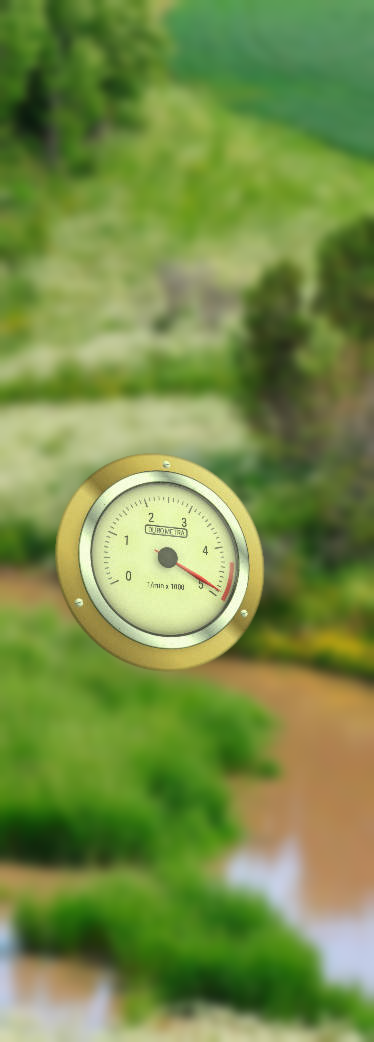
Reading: 4900 rpm
